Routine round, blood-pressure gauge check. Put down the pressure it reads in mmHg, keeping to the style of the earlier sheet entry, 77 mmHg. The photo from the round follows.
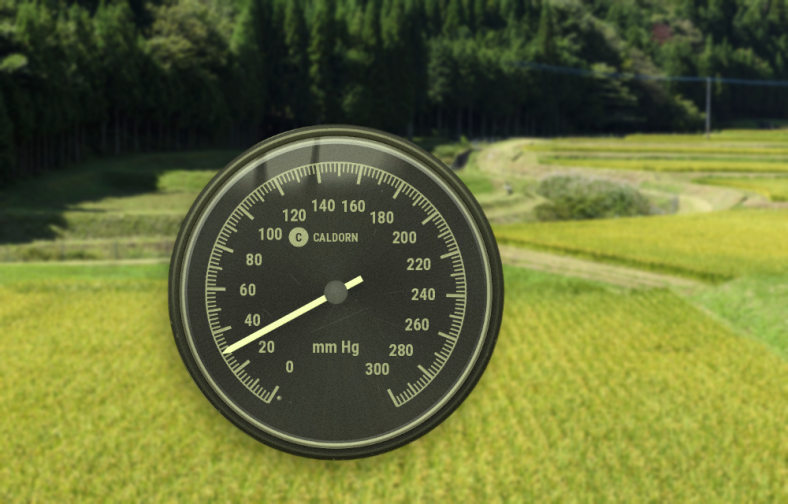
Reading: 30 mmHg
